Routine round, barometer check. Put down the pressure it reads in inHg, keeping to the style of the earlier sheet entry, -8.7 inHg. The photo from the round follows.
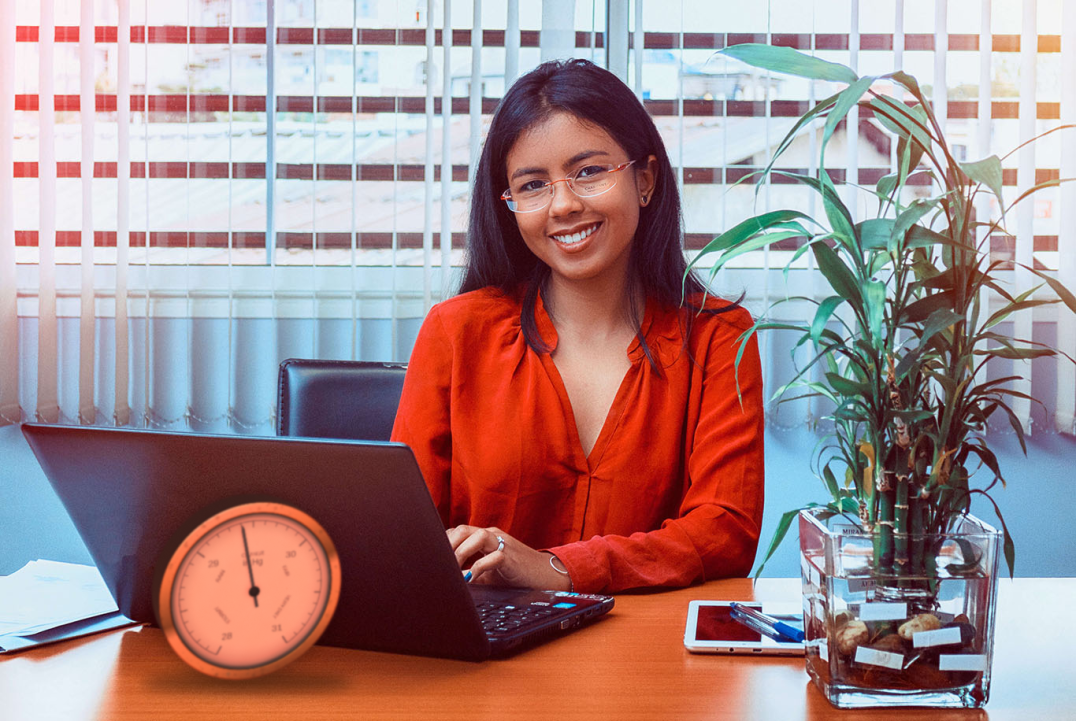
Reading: 29.4 inHg
